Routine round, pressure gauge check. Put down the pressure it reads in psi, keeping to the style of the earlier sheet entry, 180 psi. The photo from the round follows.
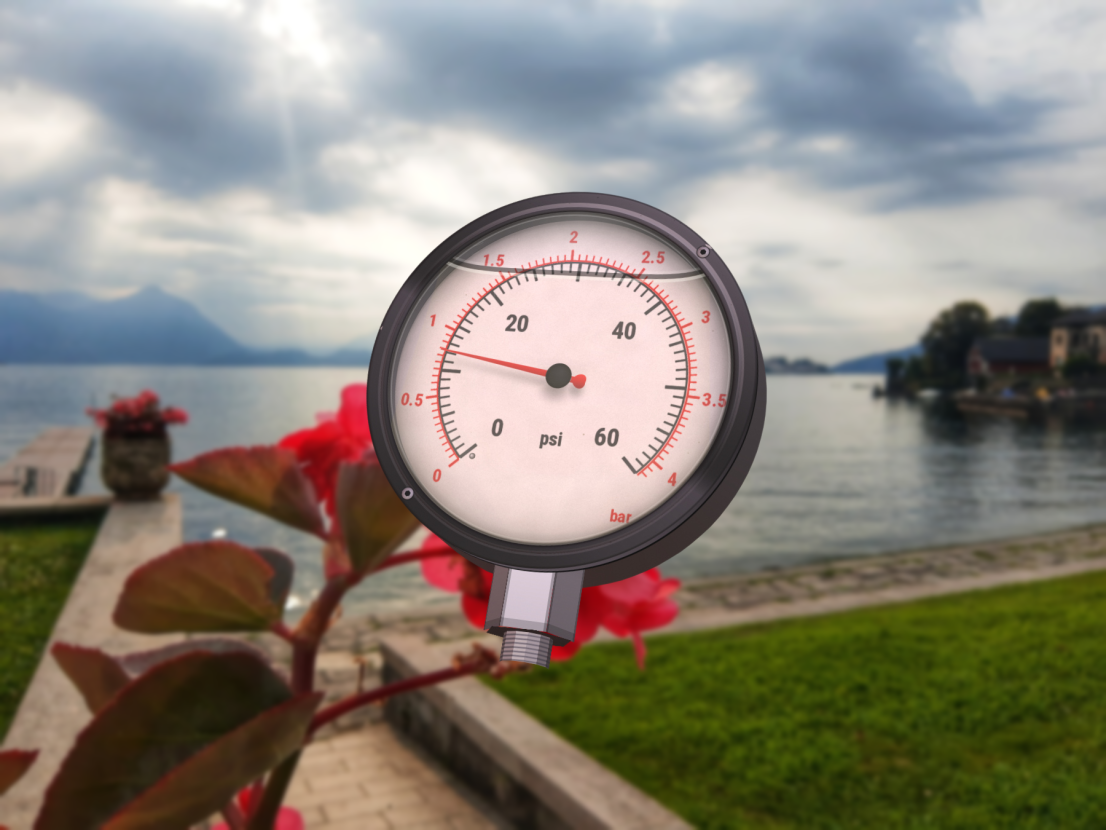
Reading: 12 psi
